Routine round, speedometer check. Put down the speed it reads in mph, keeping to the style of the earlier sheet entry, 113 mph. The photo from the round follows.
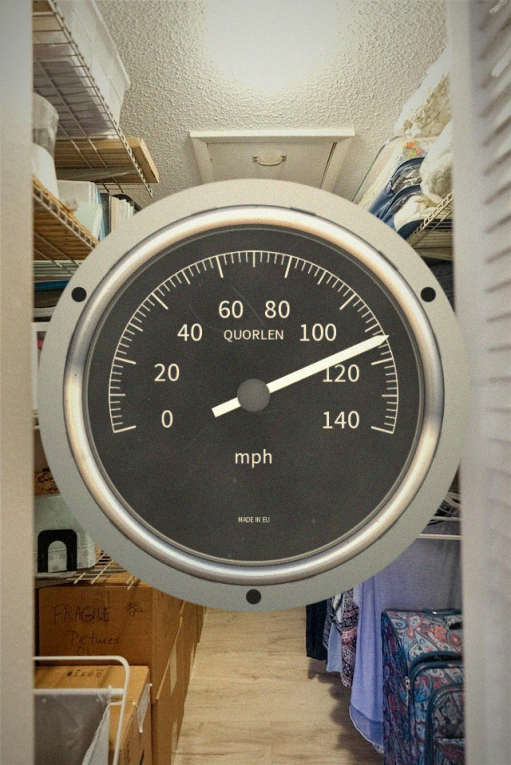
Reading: 114 mph
